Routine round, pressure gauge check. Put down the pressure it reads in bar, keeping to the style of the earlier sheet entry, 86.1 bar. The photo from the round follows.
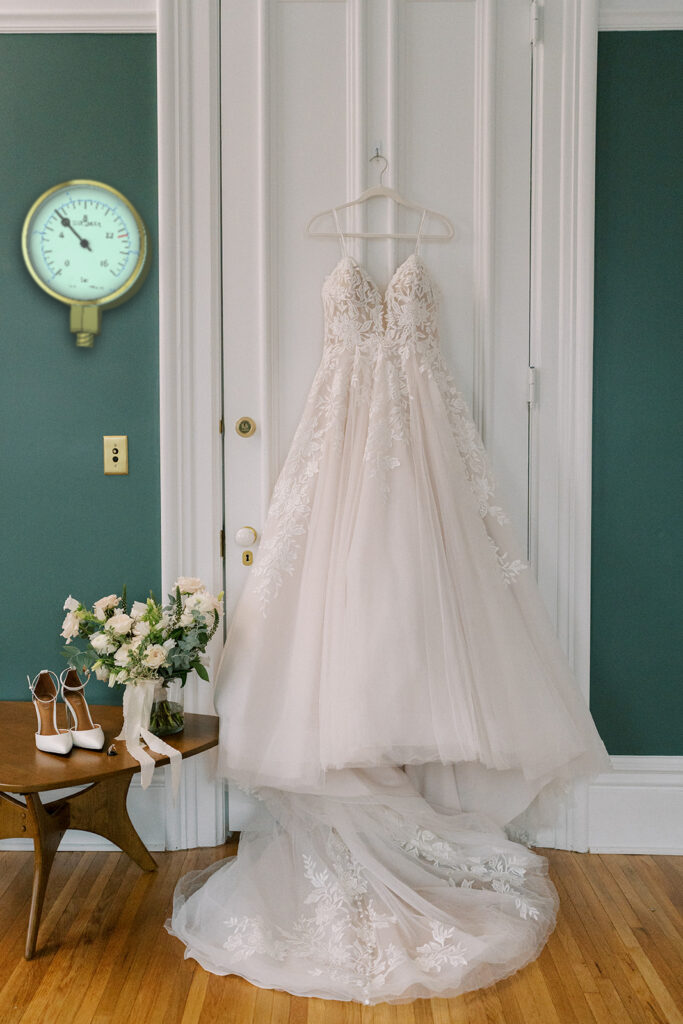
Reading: 5.5 bar
